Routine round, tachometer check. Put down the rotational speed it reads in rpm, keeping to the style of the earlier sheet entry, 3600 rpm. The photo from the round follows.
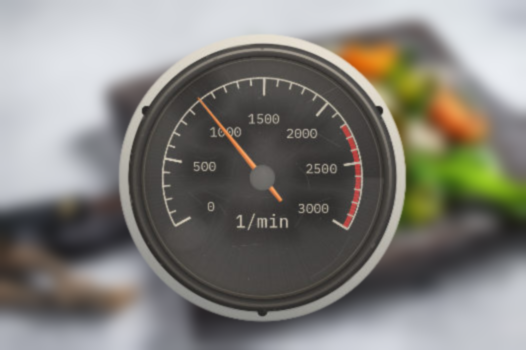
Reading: 1000 rpm
